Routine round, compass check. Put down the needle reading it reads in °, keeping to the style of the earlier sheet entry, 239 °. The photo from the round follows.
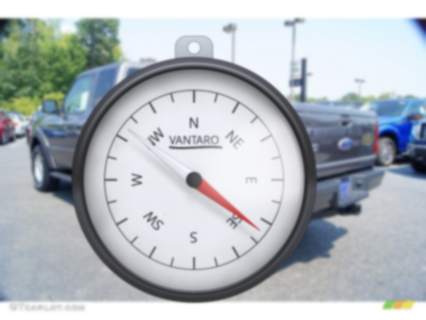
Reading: 127.5 °
